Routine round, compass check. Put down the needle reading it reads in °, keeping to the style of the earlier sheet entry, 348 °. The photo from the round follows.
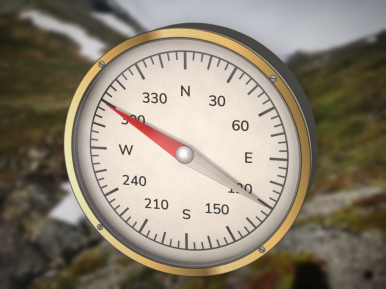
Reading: 300 °
